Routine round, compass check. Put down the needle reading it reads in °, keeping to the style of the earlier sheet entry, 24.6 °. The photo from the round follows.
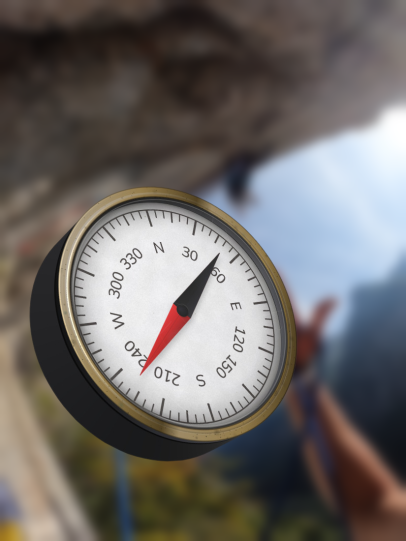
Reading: 230 °
